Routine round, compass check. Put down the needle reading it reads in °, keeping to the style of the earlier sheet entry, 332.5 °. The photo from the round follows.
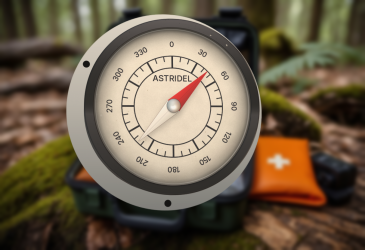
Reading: 45 °
